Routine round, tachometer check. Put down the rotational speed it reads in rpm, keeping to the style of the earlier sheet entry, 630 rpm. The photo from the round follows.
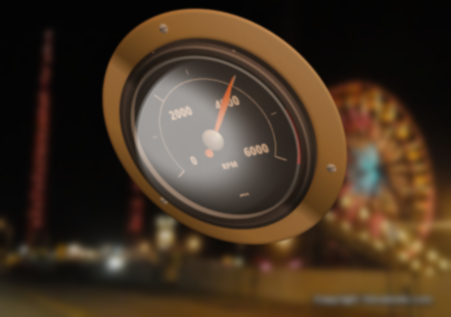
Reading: 4000 rpm
